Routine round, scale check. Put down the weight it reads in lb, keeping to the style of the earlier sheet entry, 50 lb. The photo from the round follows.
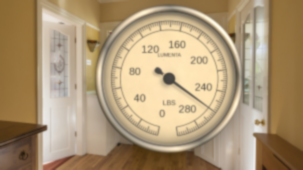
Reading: 260 lb
